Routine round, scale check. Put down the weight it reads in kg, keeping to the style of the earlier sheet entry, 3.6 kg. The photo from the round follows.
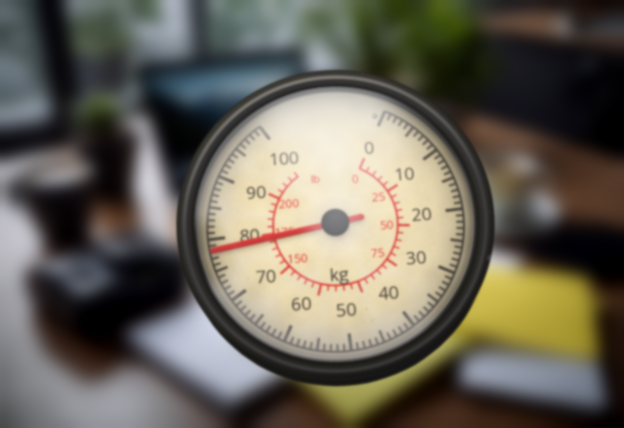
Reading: 78 kg
